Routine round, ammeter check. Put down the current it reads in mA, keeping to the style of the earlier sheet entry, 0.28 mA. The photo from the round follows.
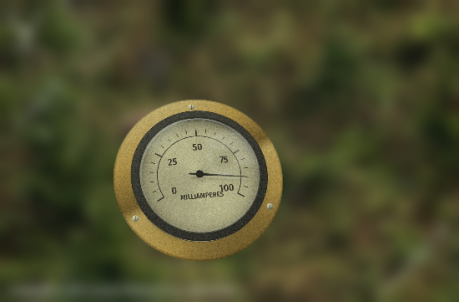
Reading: 90 mA
